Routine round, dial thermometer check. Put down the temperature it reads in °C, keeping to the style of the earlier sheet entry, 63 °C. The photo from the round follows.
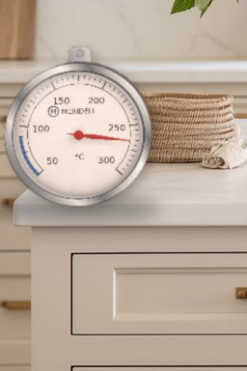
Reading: 265 °C
